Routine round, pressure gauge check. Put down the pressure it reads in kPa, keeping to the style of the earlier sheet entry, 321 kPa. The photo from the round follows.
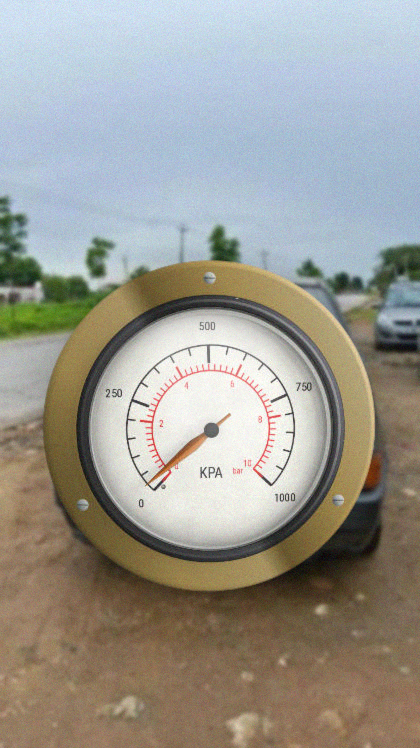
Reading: 25 kPa
